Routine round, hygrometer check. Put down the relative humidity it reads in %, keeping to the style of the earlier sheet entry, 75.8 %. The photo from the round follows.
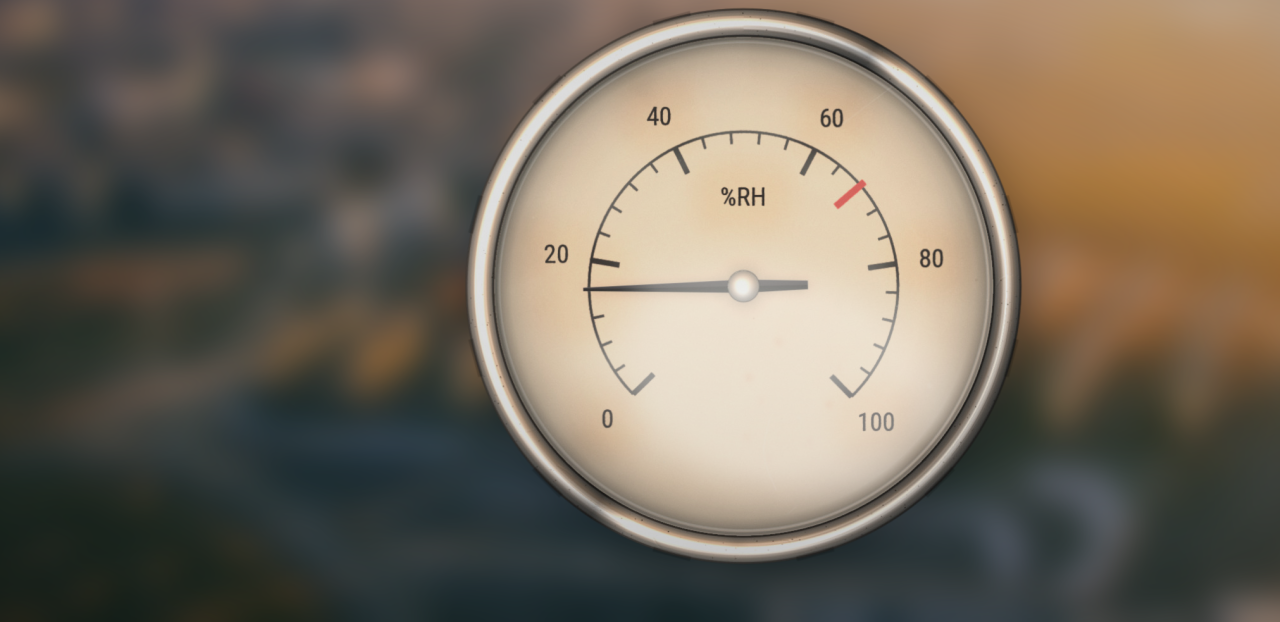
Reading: 16 %
